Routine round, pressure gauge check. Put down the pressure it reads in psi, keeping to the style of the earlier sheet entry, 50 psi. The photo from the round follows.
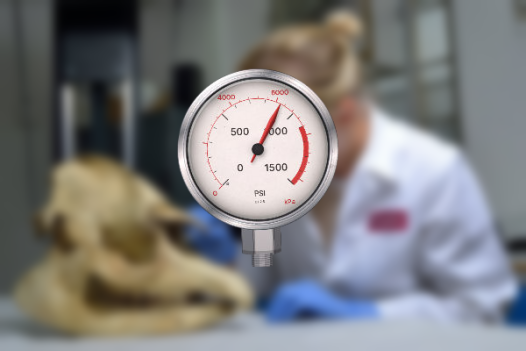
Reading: 900 psi
